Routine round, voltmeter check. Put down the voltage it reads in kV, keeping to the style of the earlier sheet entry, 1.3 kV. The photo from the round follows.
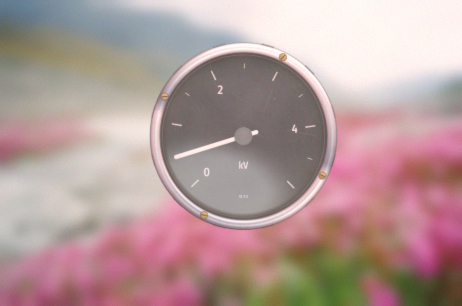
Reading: 0.5 kV
